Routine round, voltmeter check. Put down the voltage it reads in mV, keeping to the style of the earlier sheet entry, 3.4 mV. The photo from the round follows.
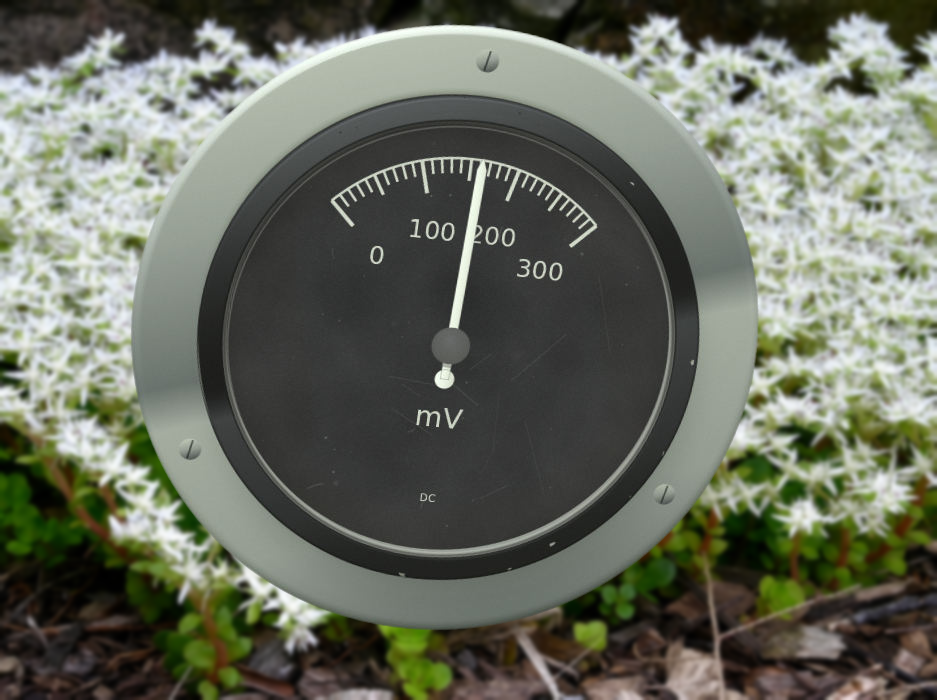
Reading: 160 mV
